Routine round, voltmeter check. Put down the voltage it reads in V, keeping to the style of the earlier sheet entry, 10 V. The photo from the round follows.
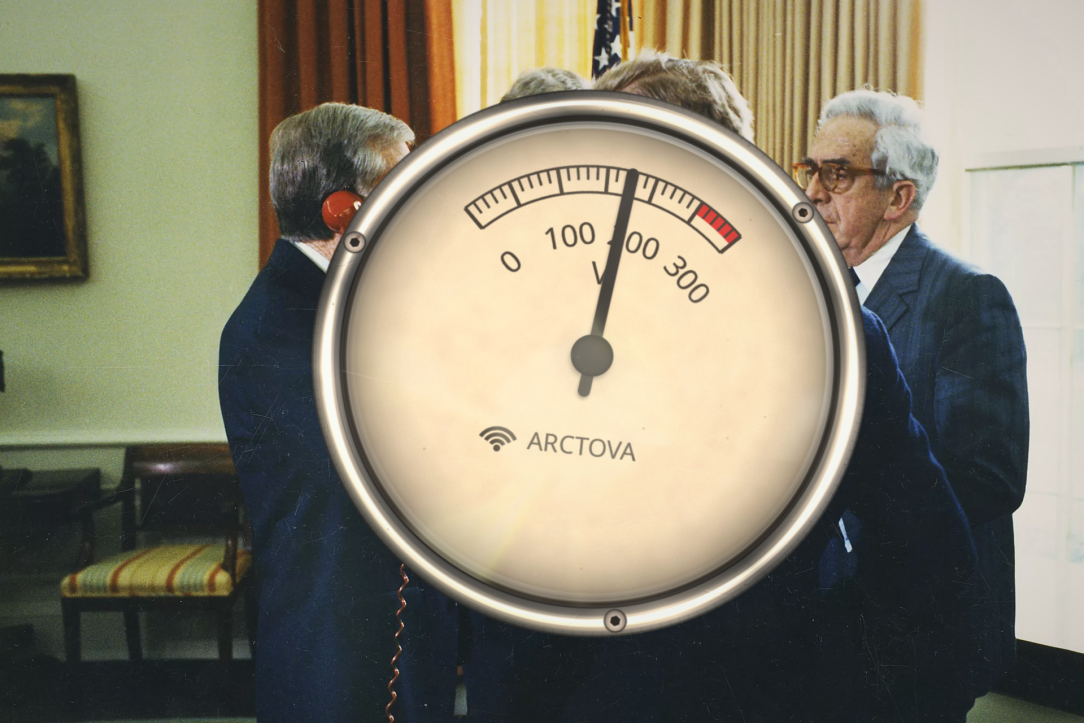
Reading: 175 V
